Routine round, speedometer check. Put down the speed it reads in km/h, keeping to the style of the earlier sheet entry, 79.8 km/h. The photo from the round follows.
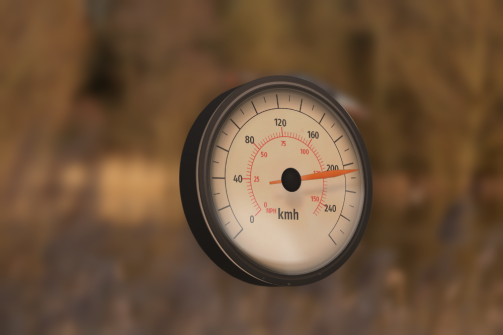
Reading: 205 km/h
